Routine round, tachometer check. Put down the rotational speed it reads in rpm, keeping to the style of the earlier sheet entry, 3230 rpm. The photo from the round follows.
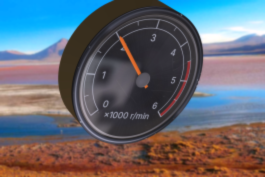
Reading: 2000 rpm
